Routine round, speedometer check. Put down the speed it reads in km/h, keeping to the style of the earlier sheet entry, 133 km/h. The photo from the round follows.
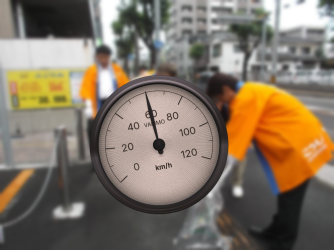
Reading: 60 km/h
